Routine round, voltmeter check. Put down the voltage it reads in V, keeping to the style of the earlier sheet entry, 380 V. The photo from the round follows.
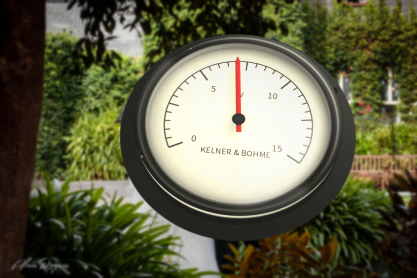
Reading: 7 V
